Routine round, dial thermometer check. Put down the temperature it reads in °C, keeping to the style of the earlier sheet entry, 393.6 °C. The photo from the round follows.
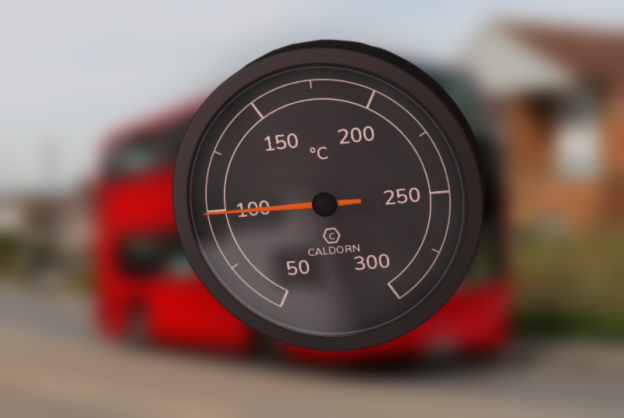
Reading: 100 °C
